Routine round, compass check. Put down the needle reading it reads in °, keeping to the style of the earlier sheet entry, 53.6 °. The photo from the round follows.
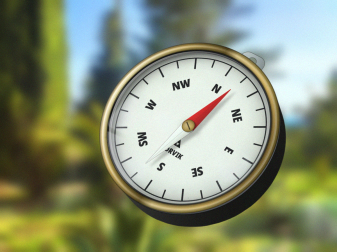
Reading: 15 °
